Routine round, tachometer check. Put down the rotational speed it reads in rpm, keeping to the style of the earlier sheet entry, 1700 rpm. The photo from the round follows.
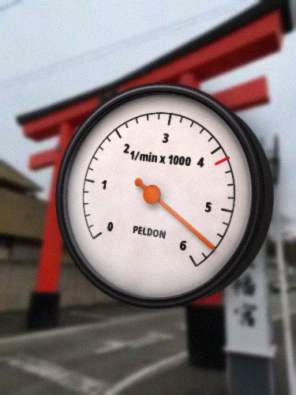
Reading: 5600 rpm
